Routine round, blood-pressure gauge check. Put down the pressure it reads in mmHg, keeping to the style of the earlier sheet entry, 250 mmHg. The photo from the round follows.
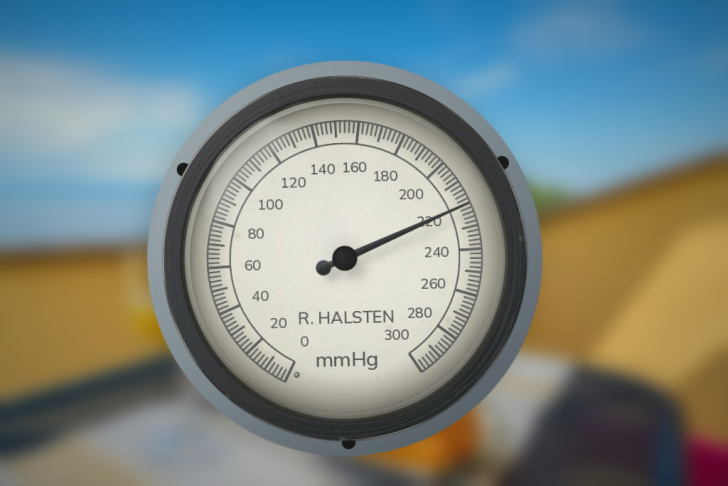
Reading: 220 mmHg
